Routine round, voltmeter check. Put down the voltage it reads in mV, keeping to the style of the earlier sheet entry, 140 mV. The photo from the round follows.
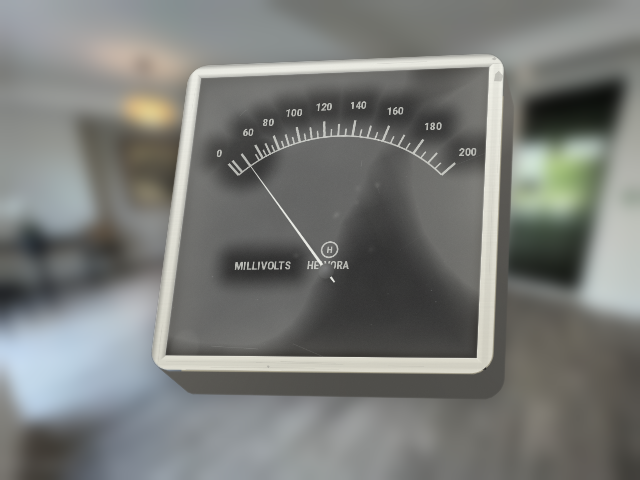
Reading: 40 mV
